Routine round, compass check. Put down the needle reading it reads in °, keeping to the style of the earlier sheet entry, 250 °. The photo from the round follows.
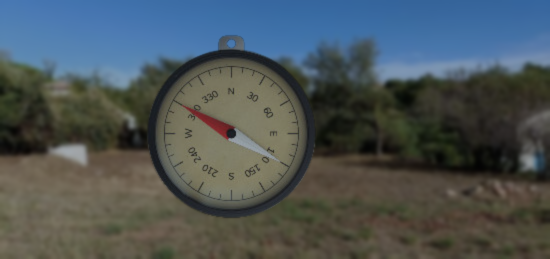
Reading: 300 °
